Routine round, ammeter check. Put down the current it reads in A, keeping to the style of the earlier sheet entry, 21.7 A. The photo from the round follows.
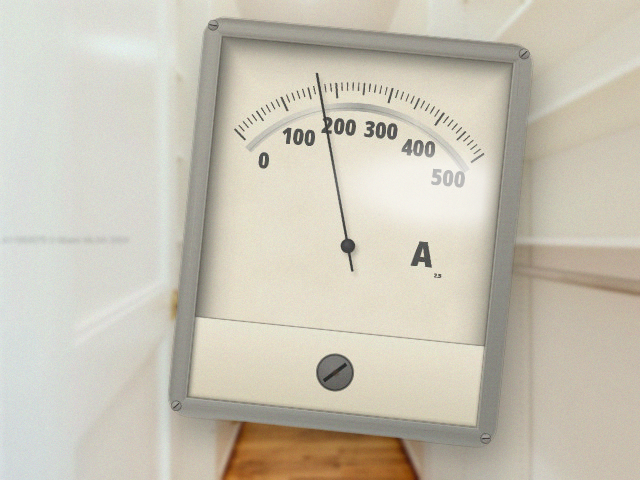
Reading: 170 A
